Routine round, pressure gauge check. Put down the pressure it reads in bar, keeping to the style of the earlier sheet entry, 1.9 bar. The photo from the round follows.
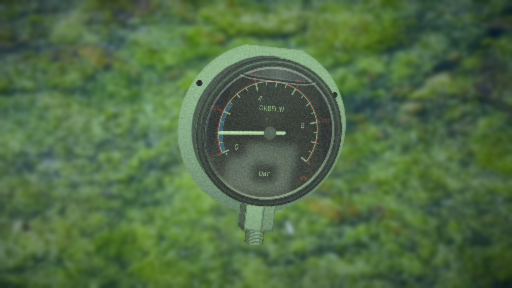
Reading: 1 bar
